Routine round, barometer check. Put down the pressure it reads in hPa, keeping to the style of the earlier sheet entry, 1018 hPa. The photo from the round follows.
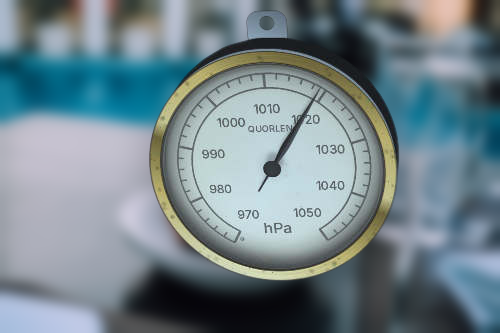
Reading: 1019 hPa
